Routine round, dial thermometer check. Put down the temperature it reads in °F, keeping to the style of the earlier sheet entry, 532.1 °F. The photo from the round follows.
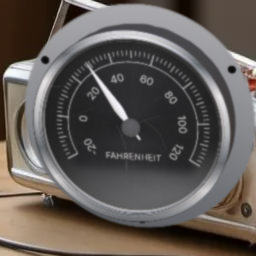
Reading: 30 °F
